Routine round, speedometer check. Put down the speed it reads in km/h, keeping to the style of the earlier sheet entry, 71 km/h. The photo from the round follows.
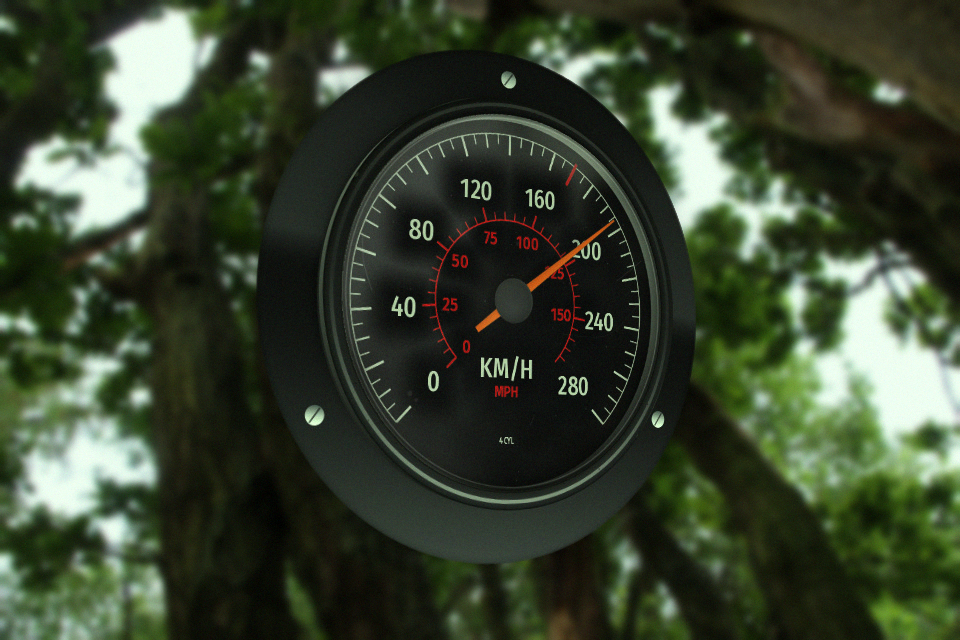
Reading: 195 km/h
